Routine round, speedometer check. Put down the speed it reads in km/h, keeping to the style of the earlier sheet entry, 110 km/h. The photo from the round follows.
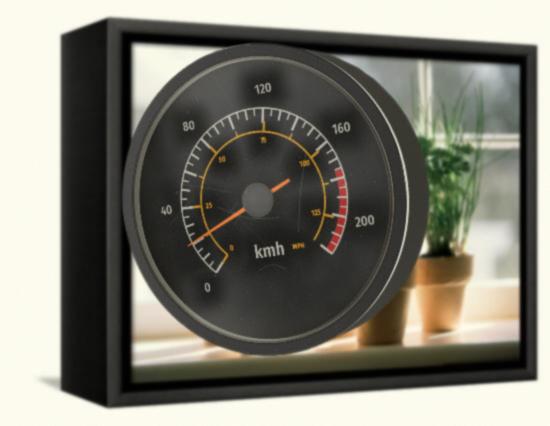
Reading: 20 km/h
